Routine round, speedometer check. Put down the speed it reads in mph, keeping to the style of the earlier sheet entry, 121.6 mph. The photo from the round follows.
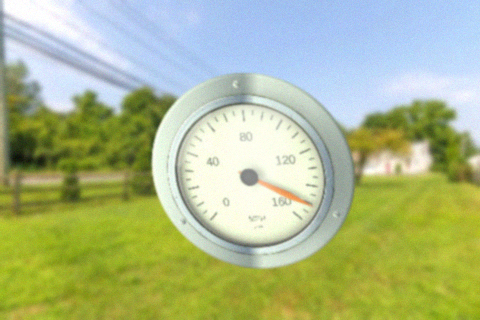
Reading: 150 mph
